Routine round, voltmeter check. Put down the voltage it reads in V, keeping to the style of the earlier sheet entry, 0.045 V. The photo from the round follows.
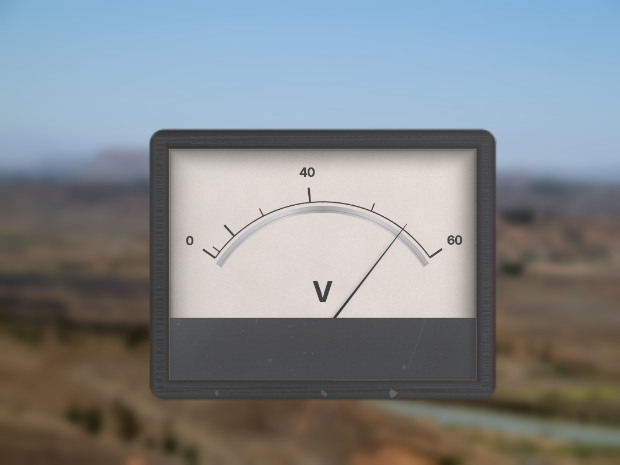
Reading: 55 V
